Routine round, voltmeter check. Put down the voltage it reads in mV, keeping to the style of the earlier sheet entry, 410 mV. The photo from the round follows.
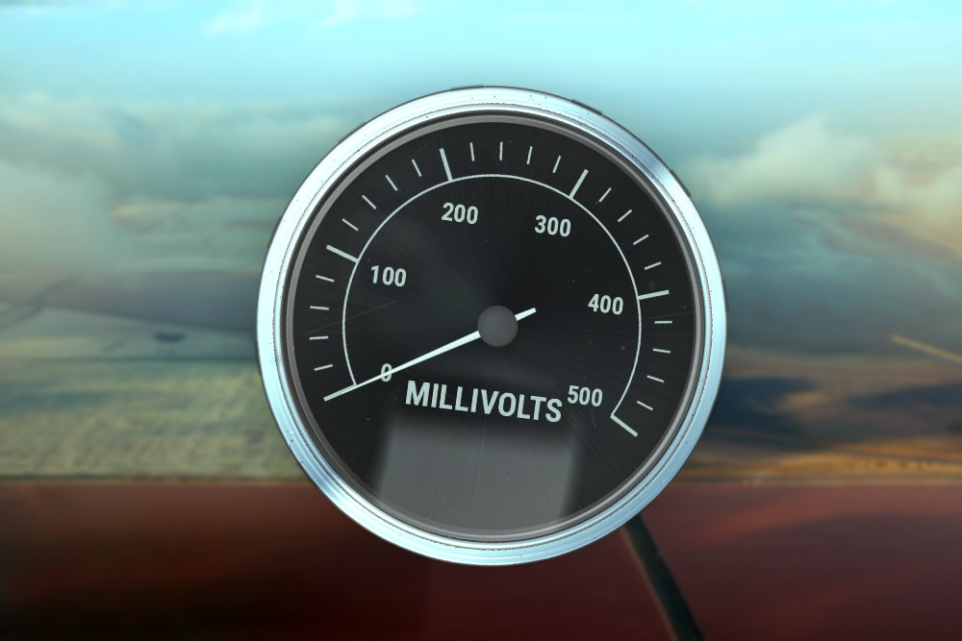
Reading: 0 mV
